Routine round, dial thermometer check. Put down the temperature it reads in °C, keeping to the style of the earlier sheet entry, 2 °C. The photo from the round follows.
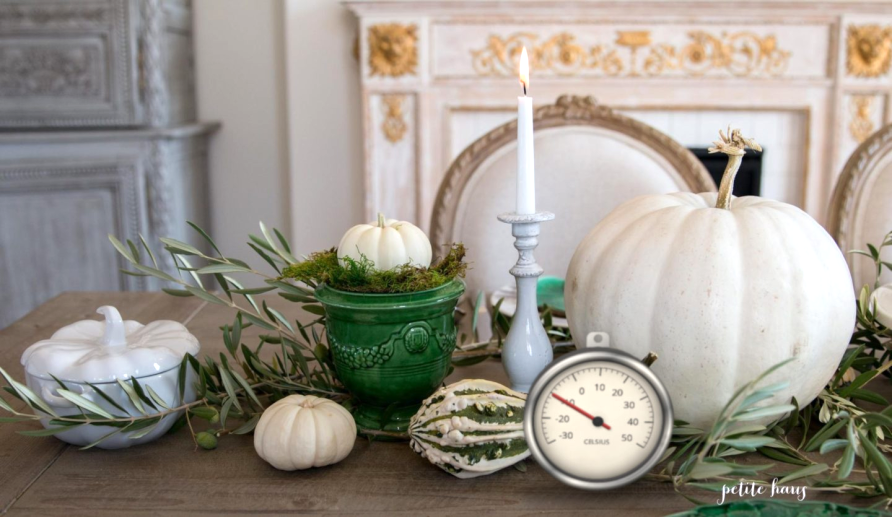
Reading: -10 °C
